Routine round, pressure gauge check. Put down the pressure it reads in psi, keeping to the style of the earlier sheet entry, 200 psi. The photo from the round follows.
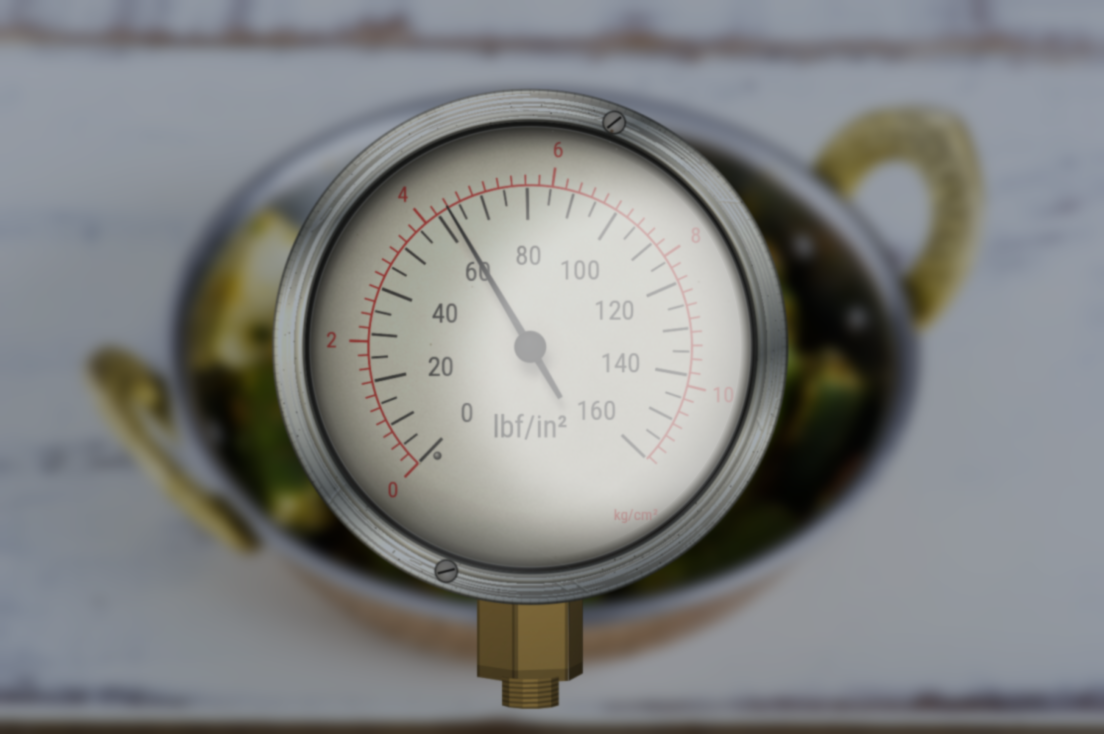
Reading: 62.5 psi
